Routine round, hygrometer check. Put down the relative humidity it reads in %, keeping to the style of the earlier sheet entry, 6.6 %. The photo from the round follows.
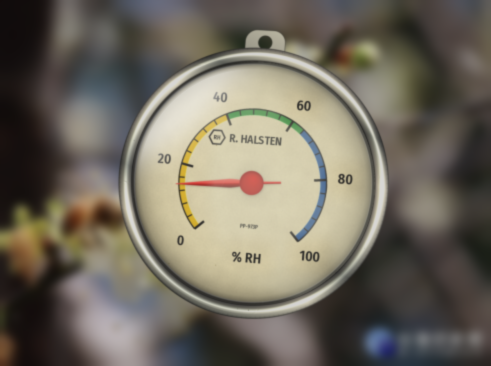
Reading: 14 %
